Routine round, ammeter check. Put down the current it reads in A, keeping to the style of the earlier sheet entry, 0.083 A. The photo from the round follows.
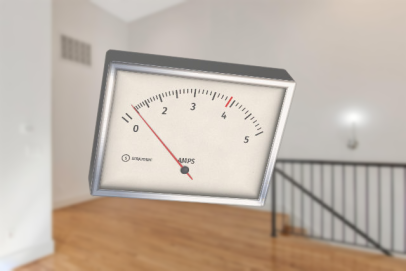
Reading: 1 A
